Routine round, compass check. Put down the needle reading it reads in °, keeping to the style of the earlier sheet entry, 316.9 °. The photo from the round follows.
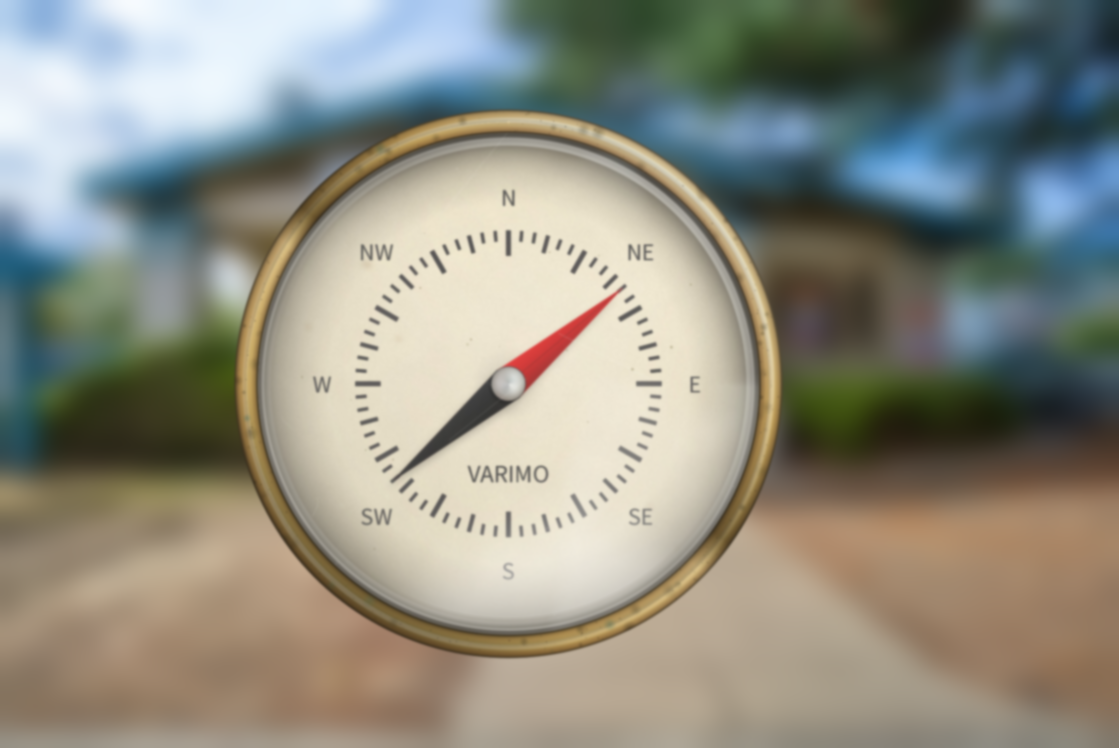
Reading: 50 °
